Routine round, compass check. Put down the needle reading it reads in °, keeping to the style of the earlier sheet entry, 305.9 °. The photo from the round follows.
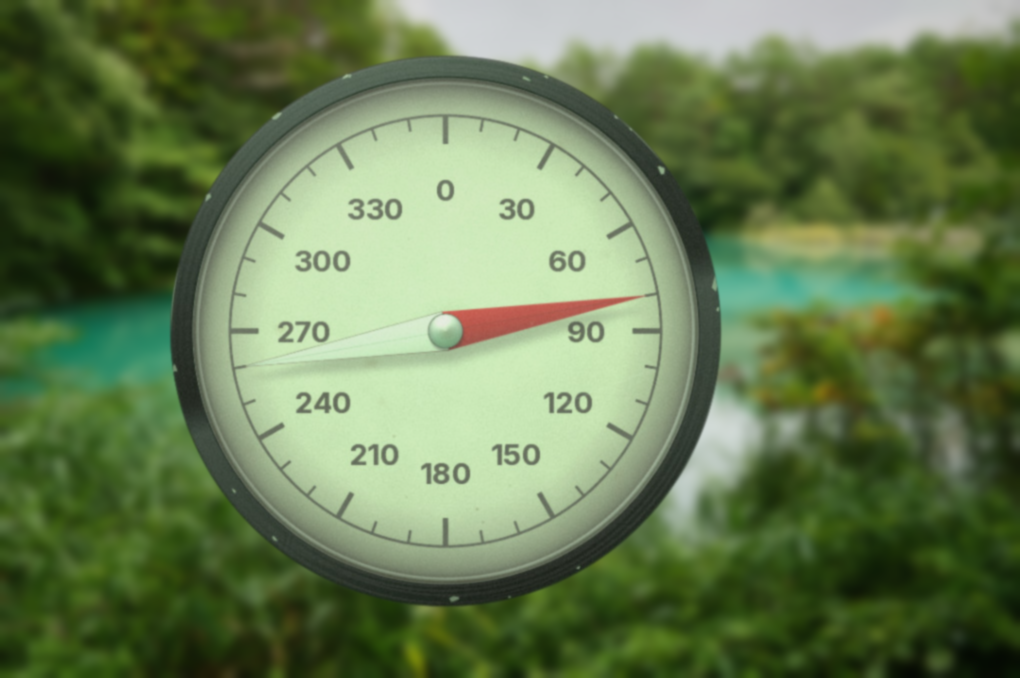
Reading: 80 °
